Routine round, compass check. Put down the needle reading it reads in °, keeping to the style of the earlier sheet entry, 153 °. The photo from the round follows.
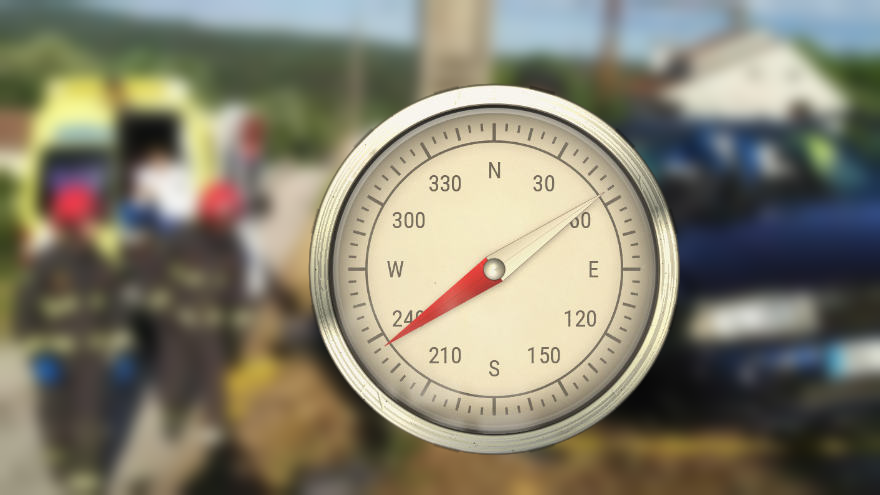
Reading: 235 °
